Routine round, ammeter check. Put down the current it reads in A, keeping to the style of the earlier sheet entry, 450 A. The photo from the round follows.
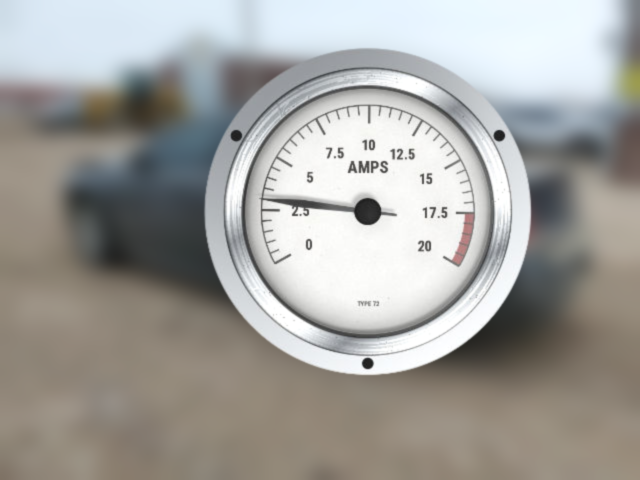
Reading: 3 A
